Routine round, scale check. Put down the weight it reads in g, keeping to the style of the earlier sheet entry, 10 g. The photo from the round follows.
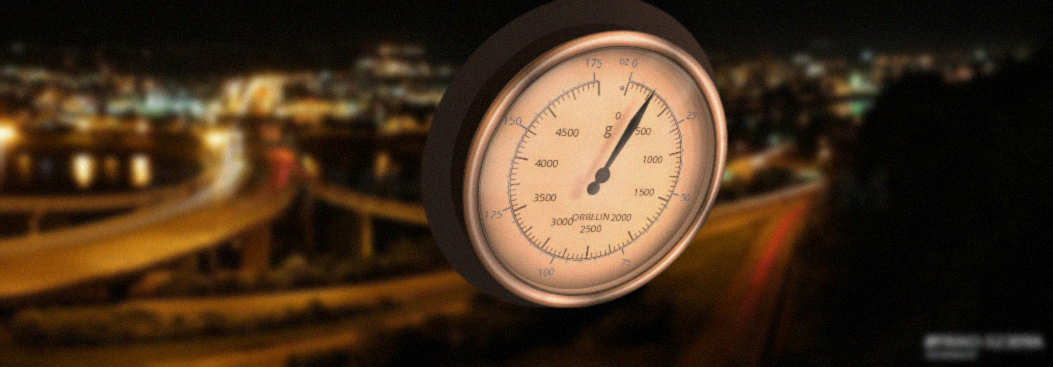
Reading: 250 g
